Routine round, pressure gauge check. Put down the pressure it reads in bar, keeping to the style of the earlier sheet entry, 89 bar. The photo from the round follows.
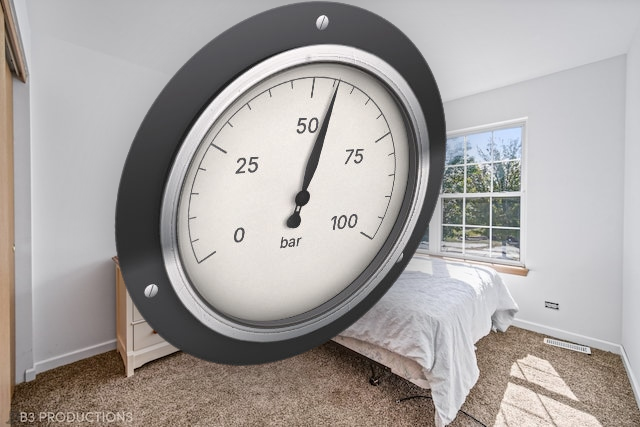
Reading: 55 bar
